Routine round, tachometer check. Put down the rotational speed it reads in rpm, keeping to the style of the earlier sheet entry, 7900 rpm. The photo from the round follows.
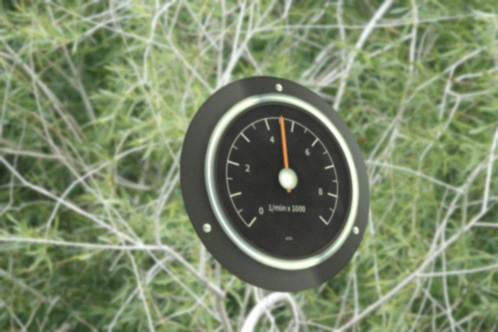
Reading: 4500 rpm
